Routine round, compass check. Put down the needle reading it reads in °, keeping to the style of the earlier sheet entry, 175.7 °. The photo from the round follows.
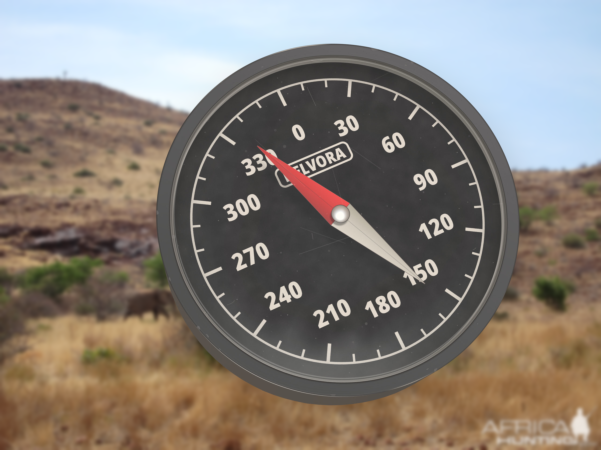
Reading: 335 °
